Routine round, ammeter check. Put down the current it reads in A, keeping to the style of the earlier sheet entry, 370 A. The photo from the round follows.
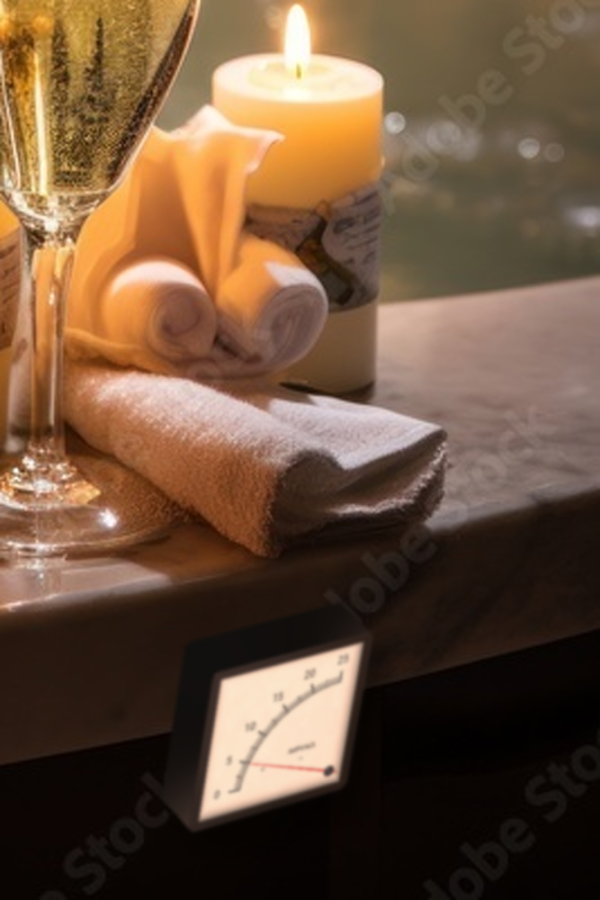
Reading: 5 A
